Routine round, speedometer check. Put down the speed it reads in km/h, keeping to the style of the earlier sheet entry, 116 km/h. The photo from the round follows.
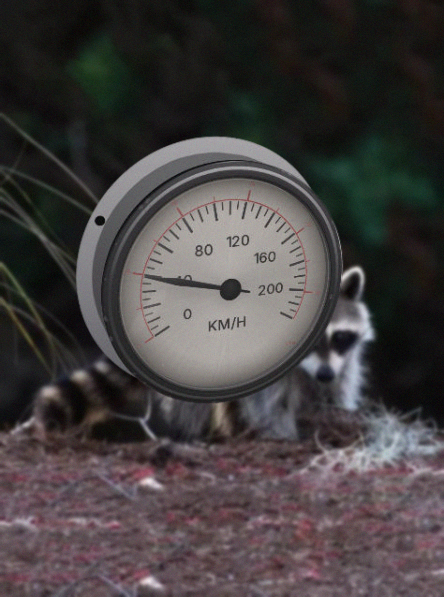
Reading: 40 km/h
